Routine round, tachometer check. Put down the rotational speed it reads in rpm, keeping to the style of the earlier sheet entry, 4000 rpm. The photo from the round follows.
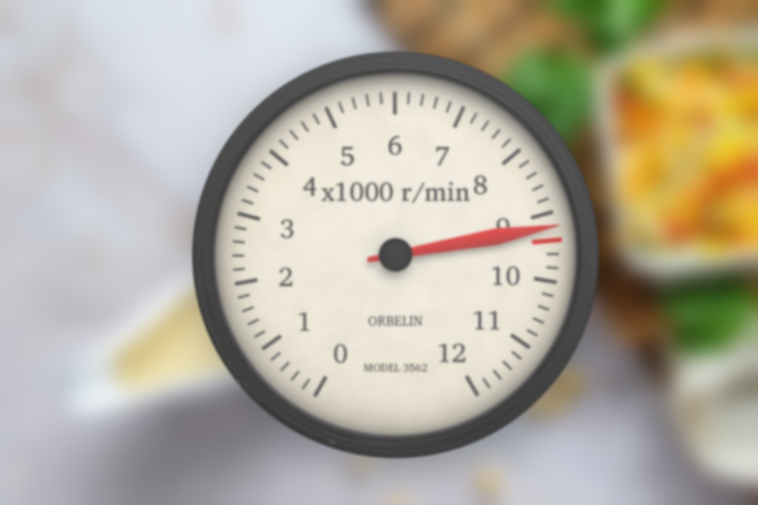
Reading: 9200 rpm
